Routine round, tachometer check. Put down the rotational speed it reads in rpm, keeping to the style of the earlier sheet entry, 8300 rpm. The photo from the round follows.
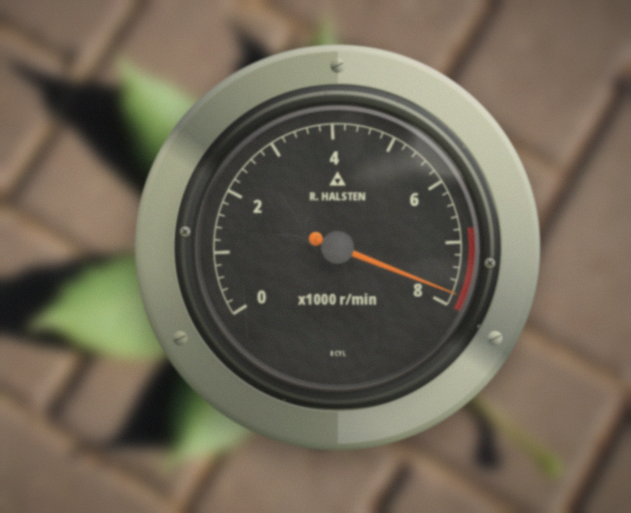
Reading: 7800 rpm
